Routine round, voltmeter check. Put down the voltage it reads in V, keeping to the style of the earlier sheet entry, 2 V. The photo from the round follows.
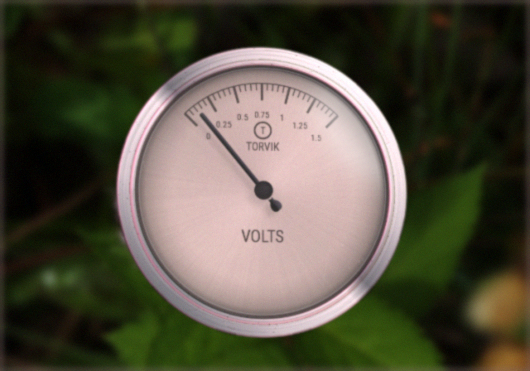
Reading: 0.1 V
